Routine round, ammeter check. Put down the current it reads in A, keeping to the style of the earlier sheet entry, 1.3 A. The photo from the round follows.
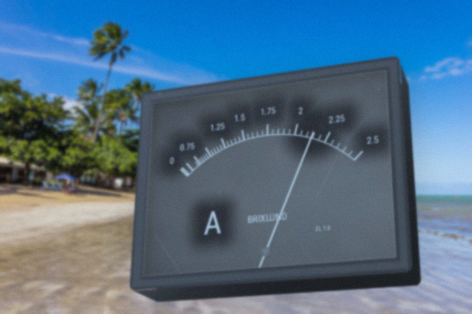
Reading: 2.15 A
